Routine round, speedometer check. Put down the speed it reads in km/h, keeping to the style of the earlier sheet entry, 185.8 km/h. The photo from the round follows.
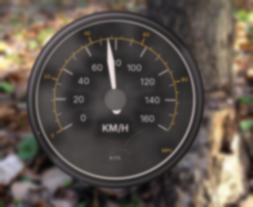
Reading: 75 km/h
